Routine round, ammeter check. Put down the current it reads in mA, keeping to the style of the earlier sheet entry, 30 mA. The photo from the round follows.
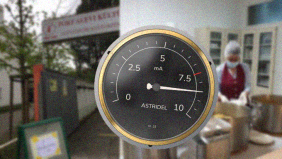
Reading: 8.5 mA
